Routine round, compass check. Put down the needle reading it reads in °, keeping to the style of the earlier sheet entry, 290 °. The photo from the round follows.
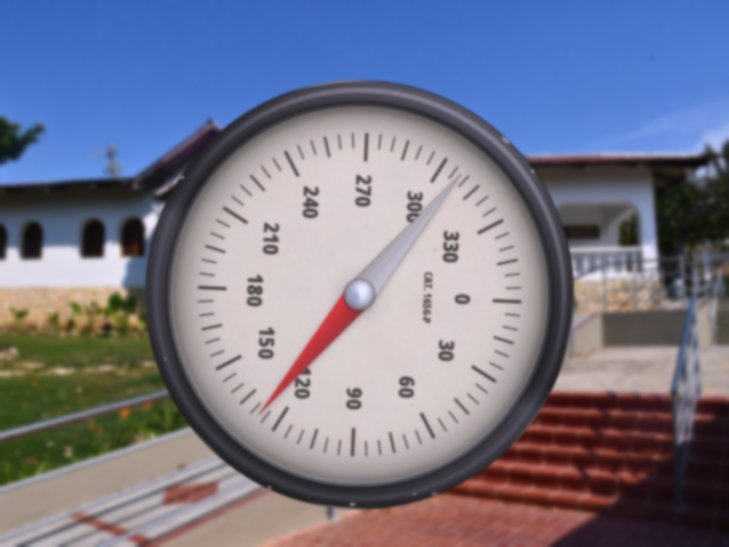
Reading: 127.5 °
